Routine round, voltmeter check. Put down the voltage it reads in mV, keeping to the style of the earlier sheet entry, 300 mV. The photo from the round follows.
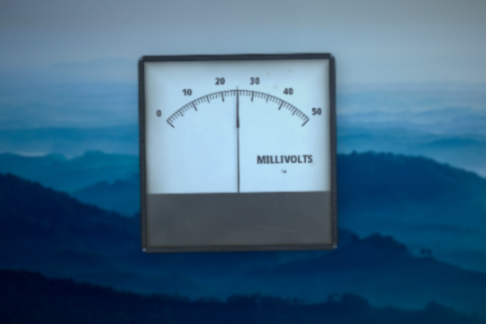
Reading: 25 mV
